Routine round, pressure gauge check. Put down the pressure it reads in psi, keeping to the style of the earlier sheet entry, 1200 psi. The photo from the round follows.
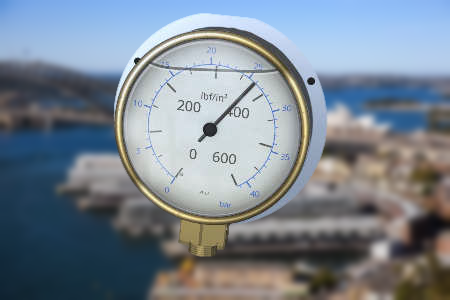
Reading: 375 psi
